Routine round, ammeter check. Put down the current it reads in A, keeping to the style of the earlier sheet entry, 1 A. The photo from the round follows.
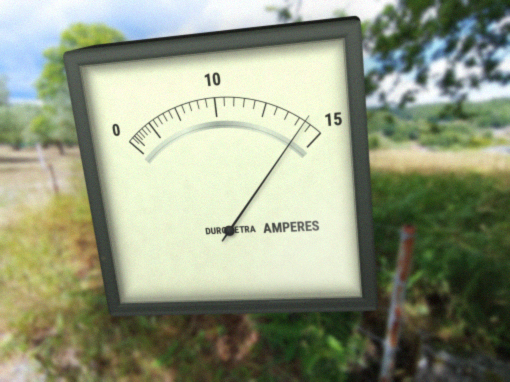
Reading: 14.25 A
